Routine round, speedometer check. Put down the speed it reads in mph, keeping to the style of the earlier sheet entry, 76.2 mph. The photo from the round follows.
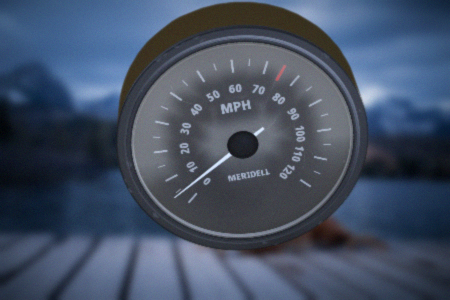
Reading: 5 mph
